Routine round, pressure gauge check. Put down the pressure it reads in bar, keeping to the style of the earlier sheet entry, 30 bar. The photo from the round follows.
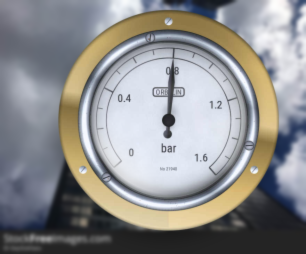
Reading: 0.8 bar
